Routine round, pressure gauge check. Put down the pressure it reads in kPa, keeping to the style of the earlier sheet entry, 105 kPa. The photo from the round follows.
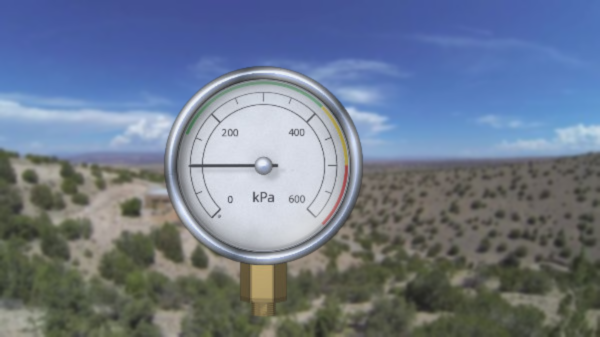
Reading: 100 kPa
